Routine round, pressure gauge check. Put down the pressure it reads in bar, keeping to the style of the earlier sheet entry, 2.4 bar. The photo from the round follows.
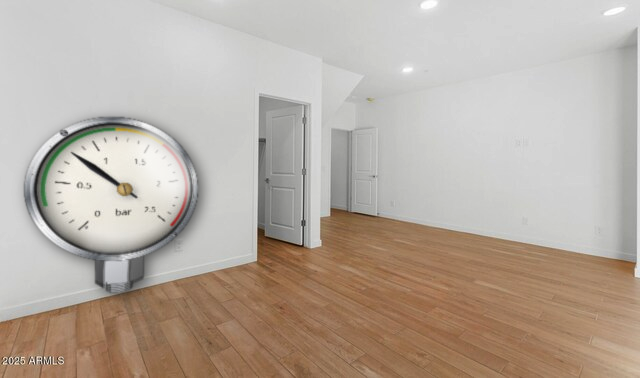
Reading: 0.8 bar
